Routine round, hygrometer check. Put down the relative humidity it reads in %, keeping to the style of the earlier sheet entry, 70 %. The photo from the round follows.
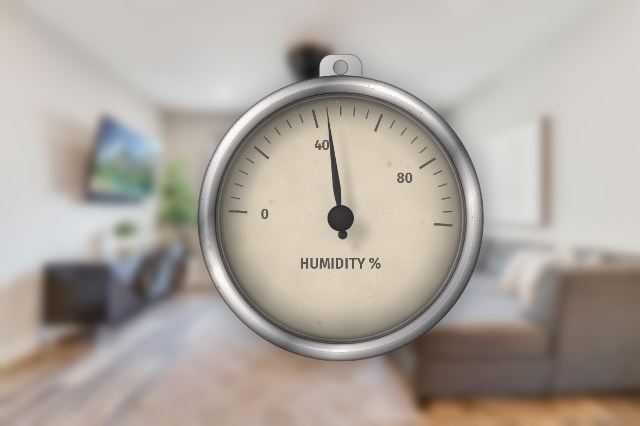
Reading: 44 %
